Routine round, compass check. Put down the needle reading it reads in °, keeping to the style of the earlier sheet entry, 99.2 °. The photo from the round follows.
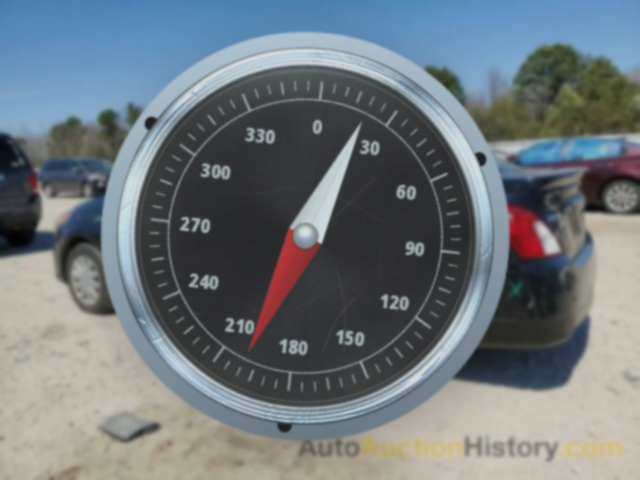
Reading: 200 °
